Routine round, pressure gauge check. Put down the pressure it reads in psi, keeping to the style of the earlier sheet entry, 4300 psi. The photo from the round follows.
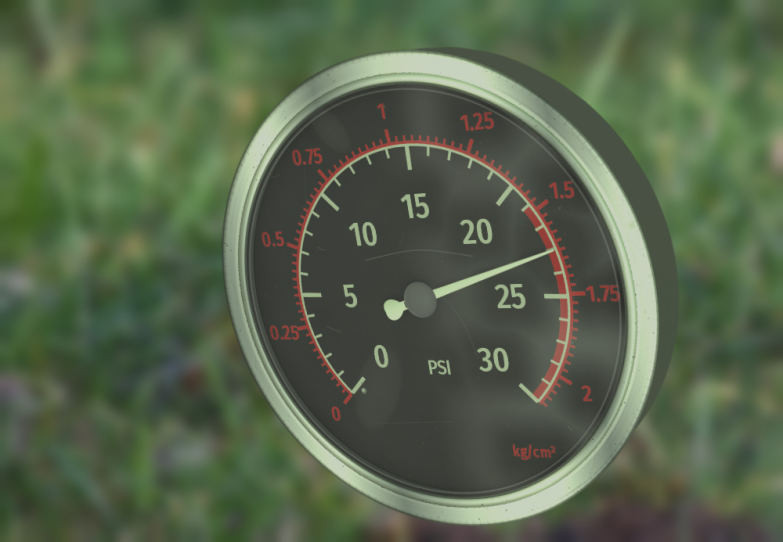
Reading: 23 psi
